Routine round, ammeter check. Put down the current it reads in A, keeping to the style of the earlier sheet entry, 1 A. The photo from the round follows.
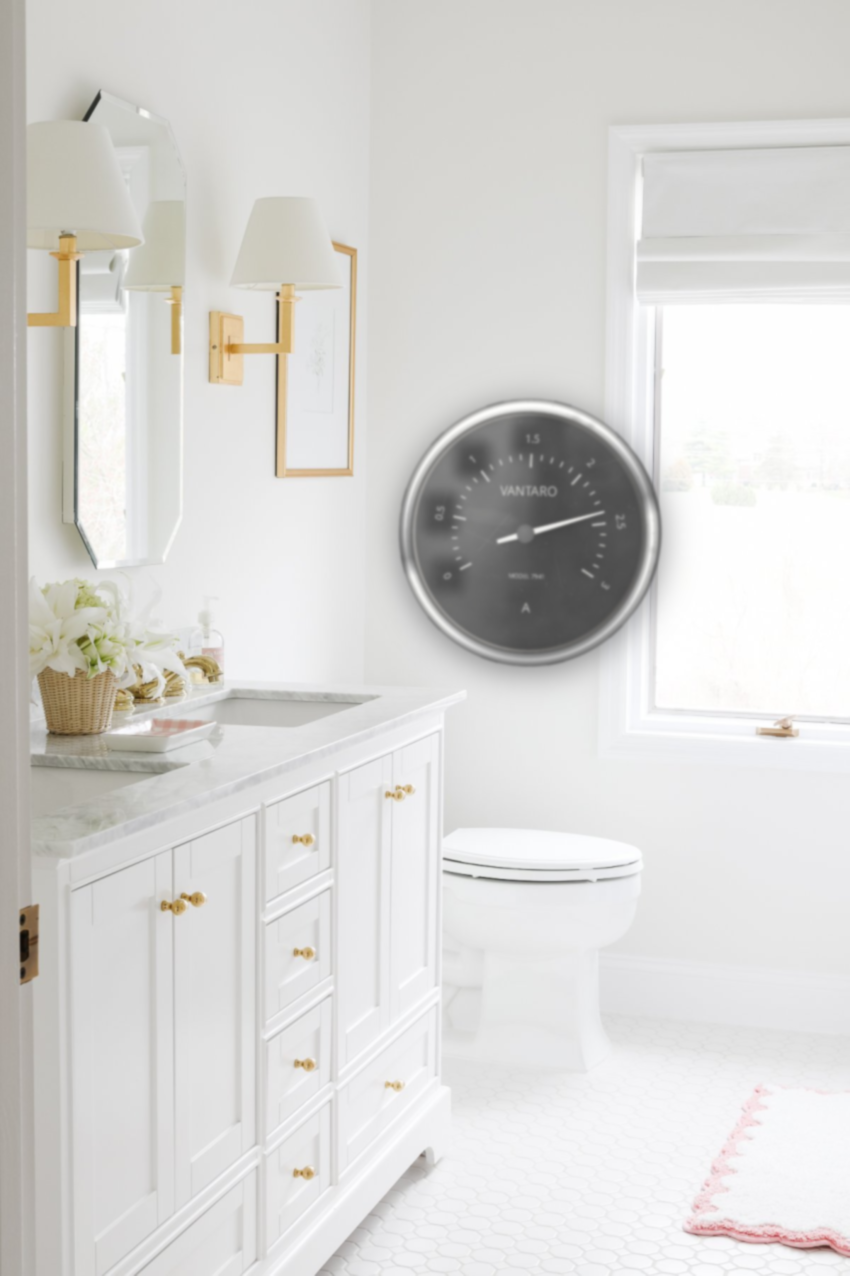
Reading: 2.4 A
